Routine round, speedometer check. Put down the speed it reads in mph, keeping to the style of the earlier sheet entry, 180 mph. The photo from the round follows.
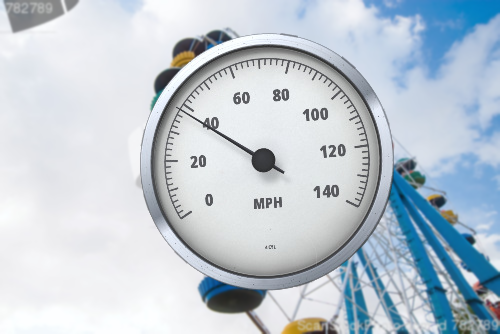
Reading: 38 mph
